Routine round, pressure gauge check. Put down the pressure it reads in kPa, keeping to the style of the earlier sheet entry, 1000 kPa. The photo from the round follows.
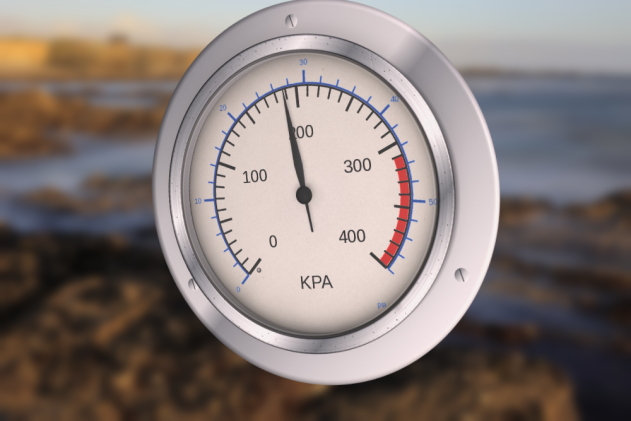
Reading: 190 kPa
